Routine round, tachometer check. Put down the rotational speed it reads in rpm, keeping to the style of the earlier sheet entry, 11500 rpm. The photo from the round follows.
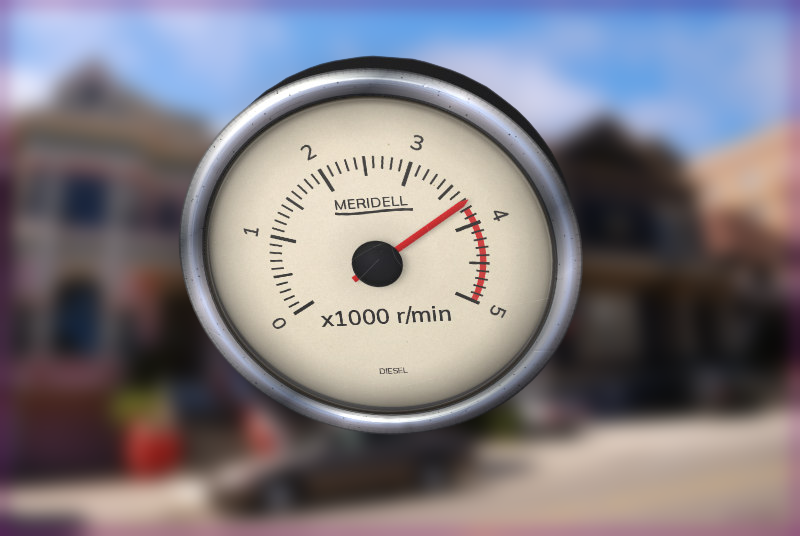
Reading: 3700 rpm
